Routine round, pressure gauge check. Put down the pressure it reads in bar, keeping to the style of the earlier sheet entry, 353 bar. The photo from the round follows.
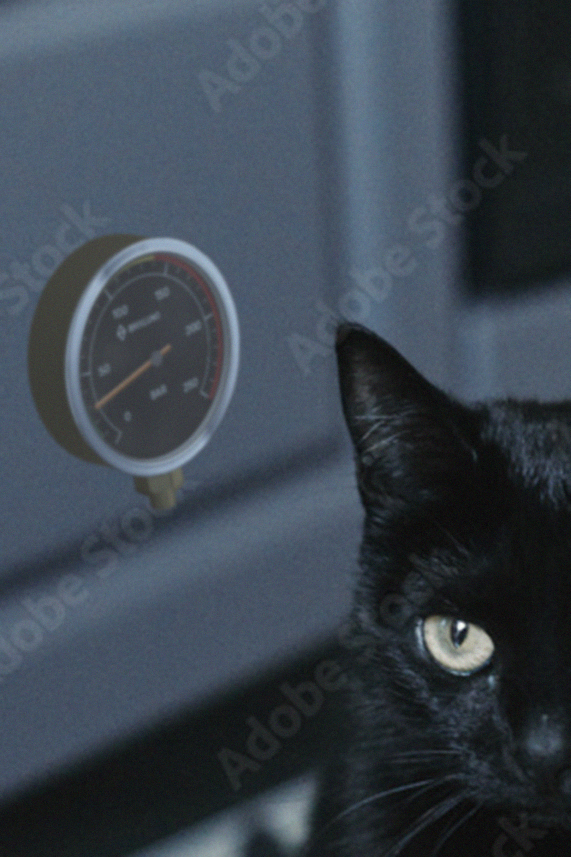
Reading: 30 bar
